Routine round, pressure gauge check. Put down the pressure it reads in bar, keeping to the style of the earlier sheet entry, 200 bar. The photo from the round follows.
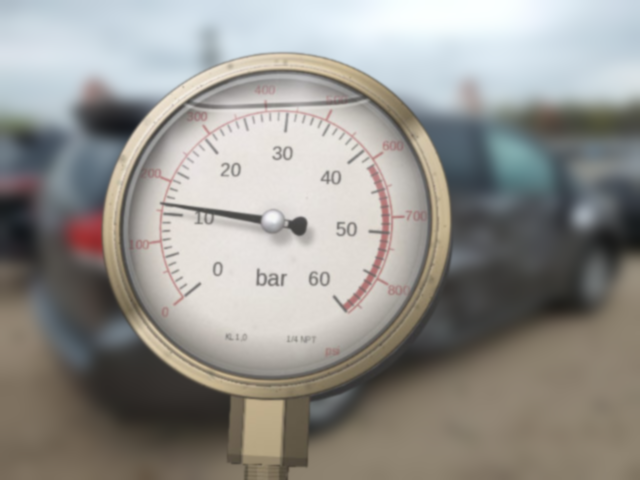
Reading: 11 bar
